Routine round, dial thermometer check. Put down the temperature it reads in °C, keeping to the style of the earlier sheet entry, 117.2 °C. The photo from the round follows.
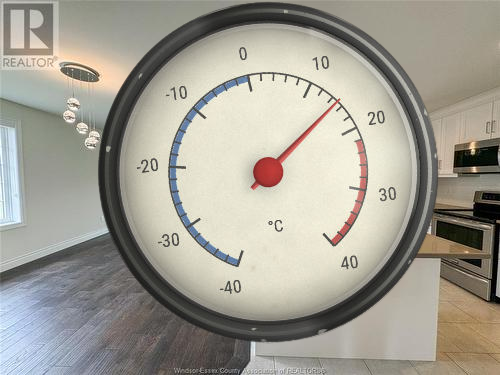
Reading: 15 °C
